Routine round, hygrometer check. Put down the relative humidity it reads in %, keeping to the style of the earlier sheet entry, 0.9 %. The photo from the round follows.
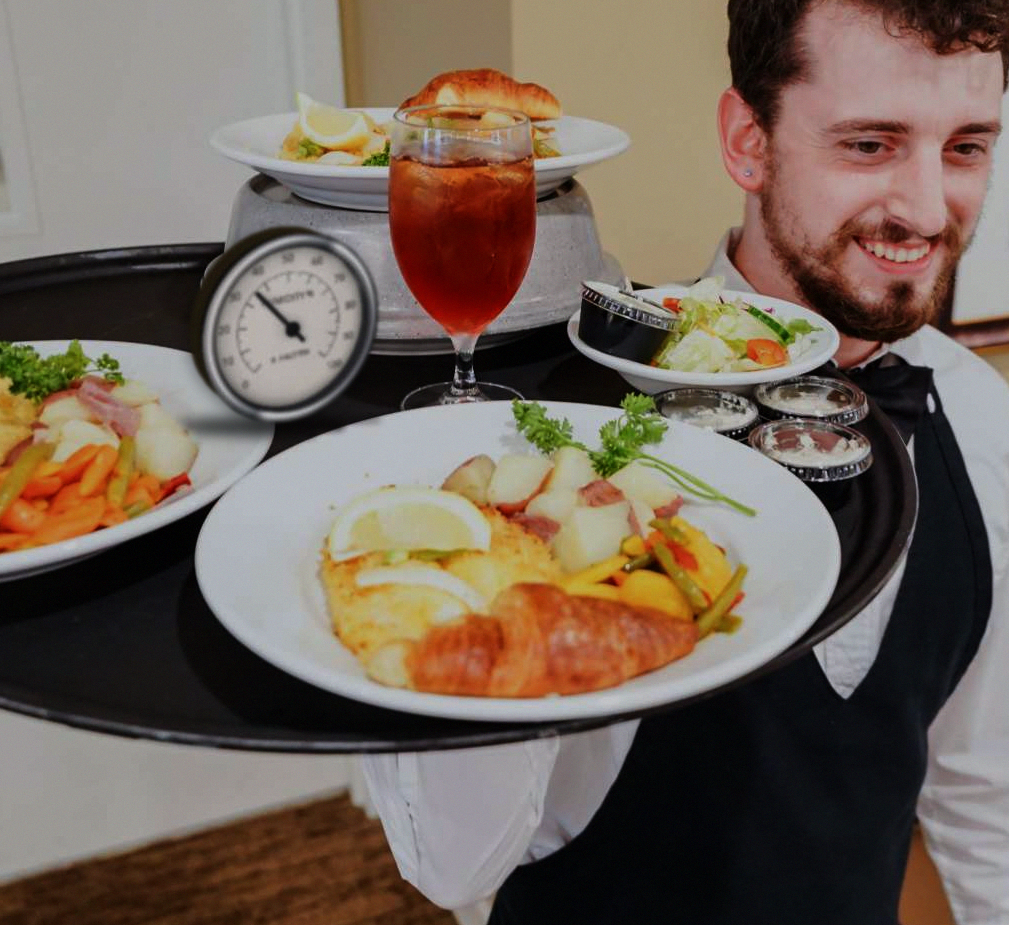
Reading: 35 %
